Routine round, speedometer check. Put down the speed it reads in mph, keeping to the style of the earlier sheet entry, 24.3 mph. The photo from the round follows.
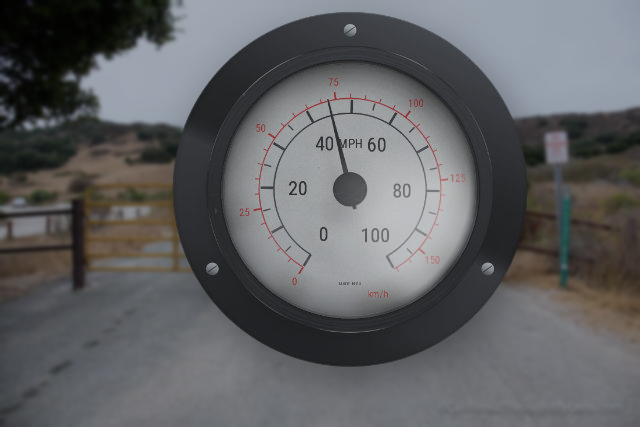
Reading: 45 mph
